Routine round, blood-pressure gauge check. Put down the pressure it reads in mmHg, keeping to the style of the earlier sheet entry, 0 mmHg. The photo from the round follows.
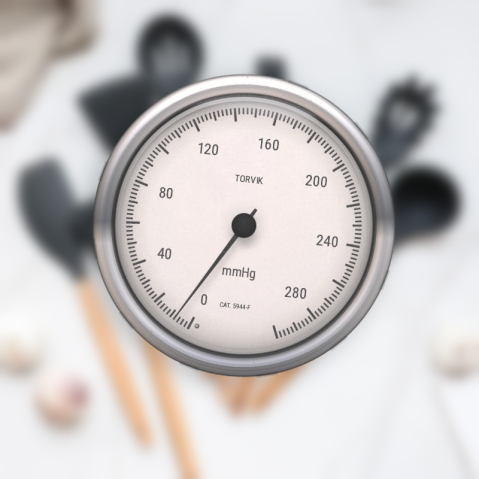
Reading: 8 mmHg
